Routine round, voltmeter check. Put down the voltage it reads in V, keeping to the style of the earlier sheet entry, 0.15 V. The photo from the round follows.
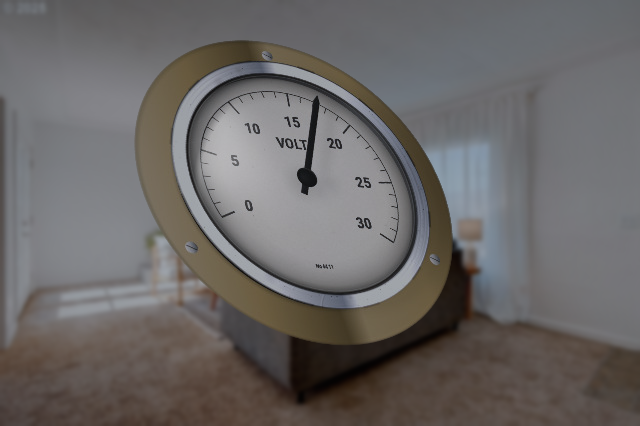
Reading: 17 V
